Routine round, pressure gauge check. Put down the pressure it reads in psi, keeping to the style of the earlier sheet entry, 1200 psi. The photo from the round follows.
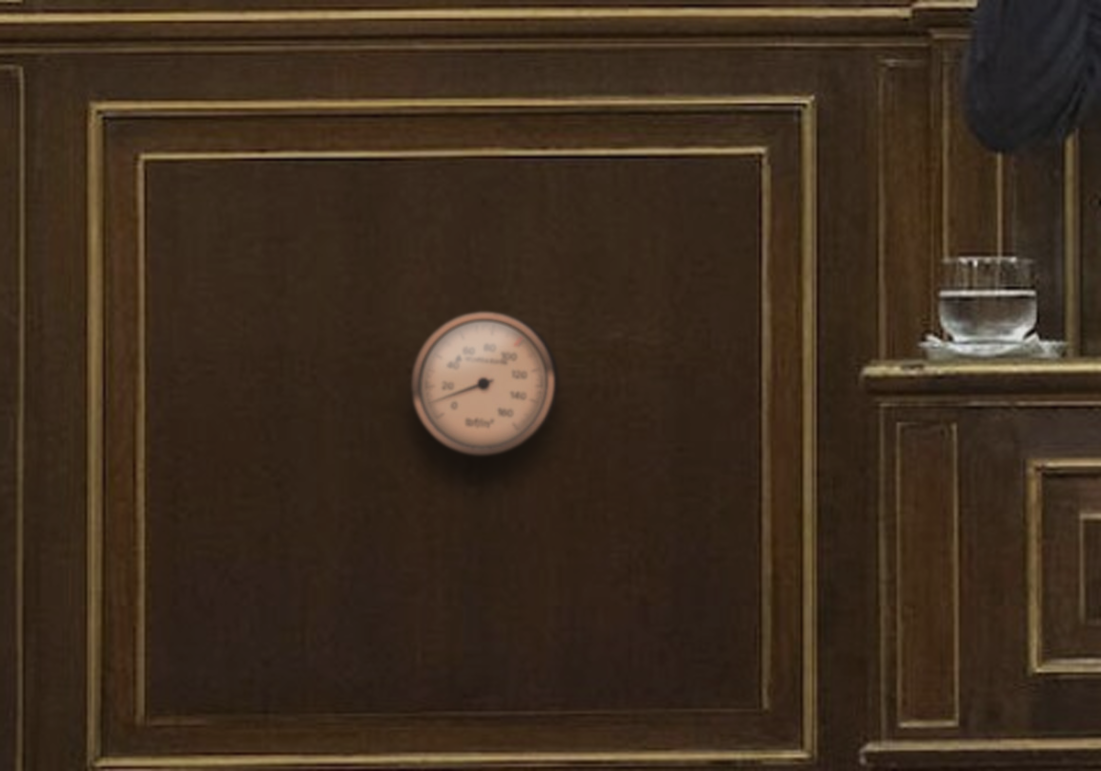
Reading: 10 psi
